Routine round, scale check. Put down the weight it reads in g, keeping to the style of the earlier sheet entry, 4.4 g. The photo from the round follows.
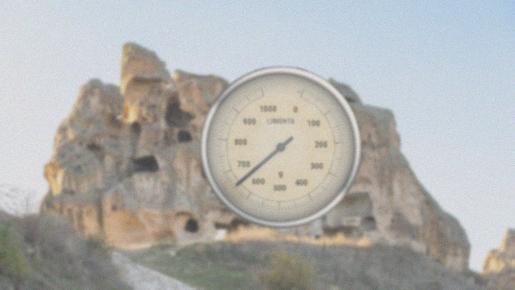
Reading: 650 g
